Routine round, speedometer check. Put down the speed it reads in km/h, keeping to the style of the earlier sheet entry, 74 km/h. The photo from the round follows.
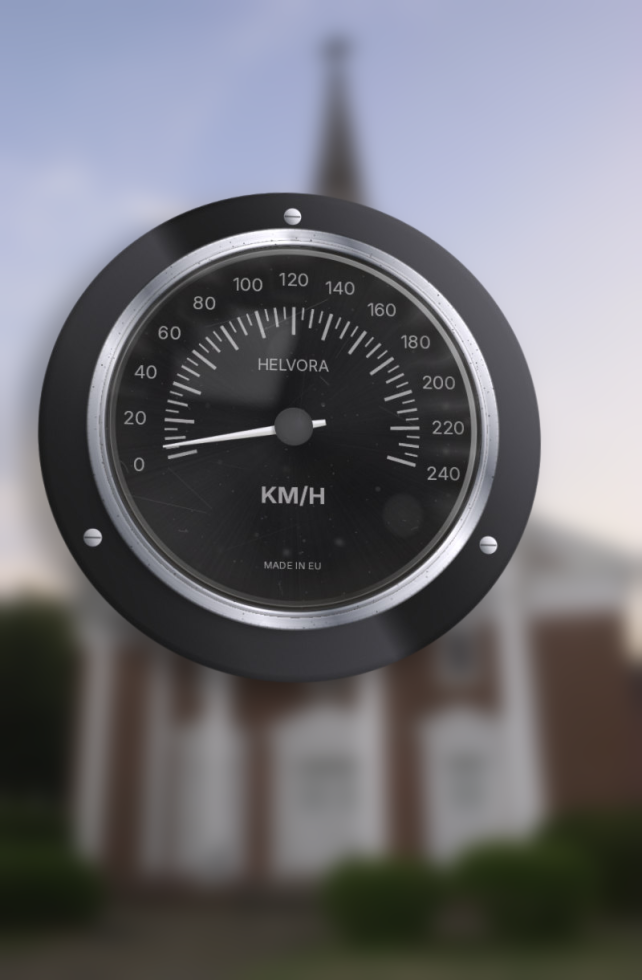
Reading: 5 km/h
